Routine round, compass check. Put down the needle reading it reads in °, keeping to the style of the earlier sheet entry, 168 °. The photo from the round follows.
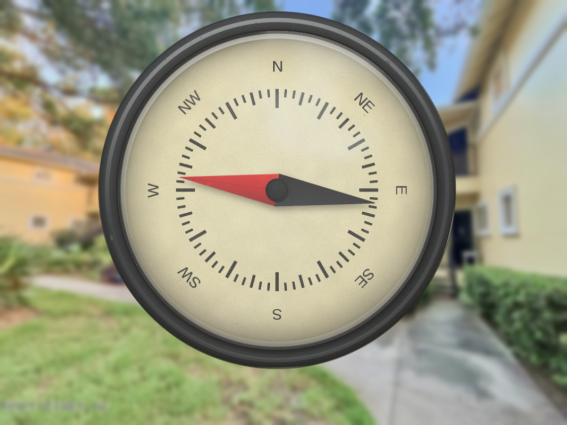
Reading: 277.5 °
